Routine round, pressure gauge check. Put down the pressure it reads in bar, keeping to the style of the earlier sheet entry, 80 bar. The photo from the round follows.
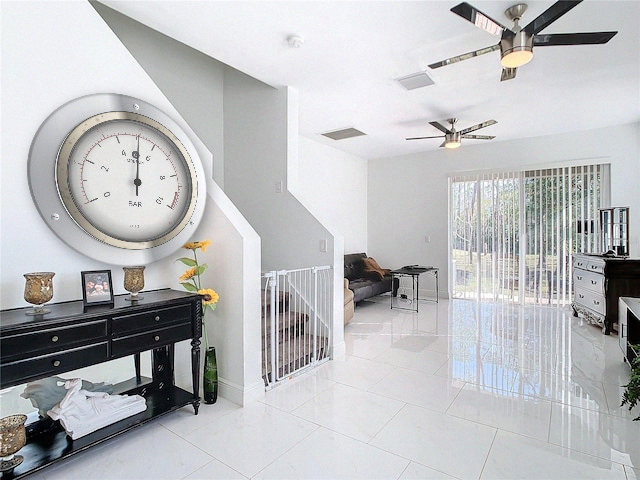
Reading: 5 bar
